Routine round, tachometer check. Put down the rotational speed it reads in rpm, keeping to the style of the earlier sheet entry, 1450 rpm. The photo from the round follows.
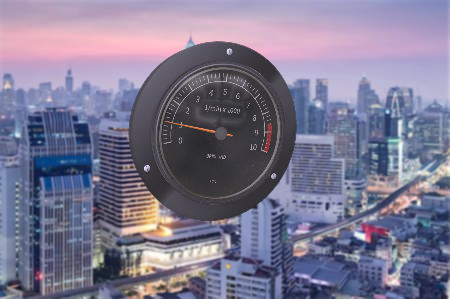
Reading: 1000 rpm
